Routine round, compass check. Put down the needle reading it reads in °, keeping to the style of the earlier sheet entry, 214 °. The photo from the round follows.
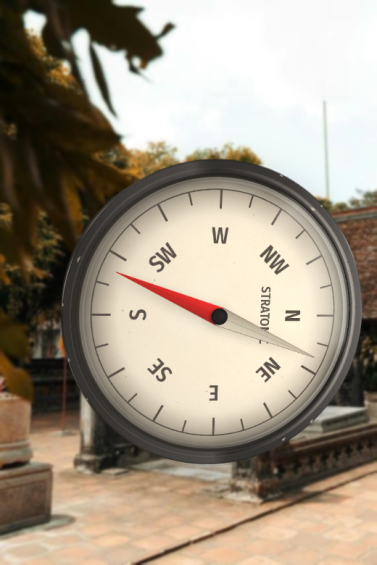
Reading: 202.5 °
